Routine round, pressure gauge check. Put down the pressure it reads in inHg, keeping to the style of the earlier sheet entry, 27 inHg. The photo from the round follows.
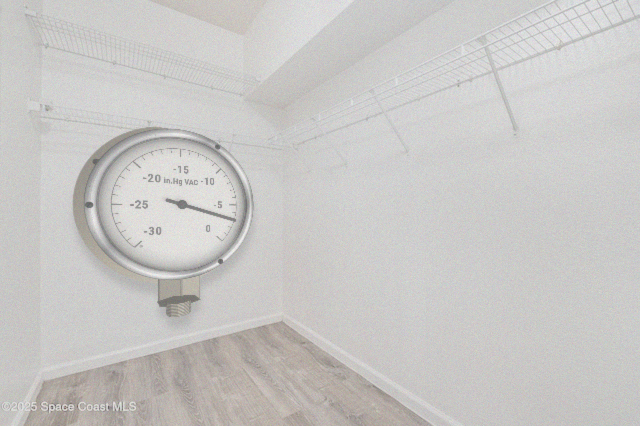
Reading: -3 inHg
